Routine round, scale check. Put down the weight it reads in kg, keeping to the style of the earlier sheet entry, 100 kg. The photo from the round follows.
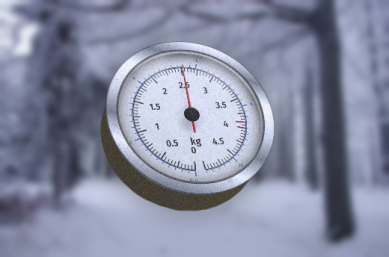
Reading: 2.5 kg
